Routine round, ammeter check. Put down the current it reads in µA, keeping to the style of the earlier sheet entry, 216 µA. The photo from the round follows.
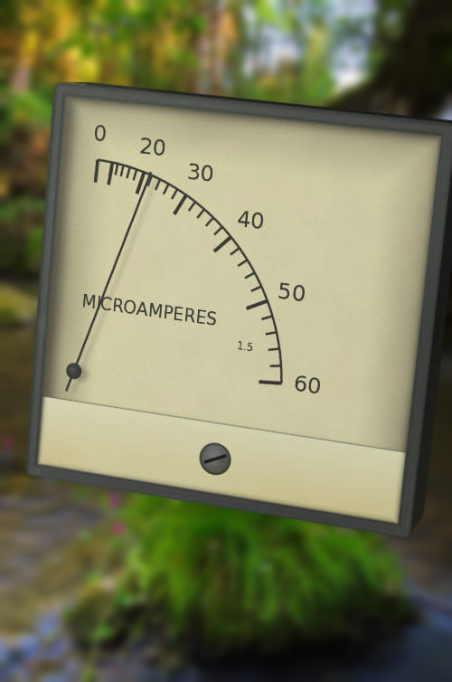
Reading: 22 µA
